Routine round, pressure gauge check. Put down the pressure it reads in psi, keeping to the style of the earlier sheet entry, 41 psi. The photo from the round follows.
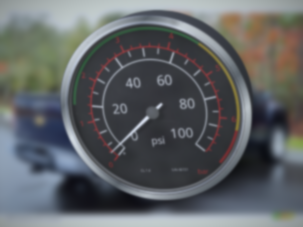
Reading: 2.5 psi
